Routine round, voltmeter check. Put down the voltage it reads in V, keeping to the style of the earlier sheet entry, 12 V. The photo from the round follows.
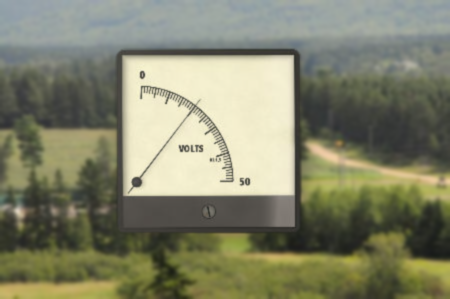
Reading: 20 V
